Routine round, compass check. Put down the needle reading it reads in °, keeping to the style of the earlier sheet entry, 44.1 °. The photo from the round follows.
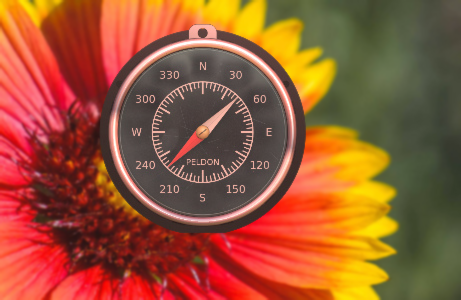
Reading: 225 °
